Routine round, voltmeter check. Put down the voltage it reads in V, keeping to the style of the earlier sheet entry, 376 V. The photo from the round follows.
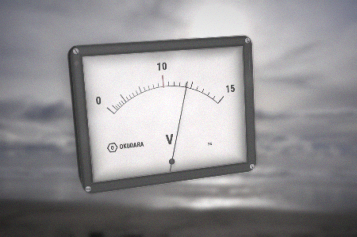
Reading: 12 V
